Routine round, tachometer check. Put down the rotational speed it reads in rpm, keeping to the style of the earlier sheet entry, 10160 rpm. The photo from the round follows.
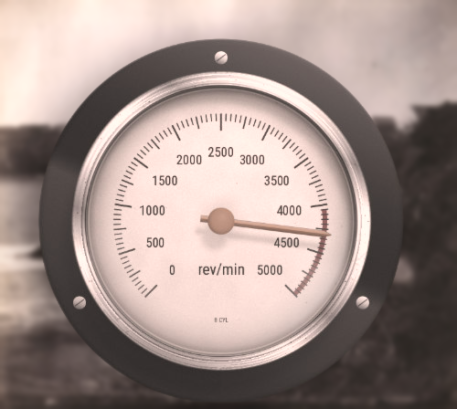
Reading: 4300 rpm
